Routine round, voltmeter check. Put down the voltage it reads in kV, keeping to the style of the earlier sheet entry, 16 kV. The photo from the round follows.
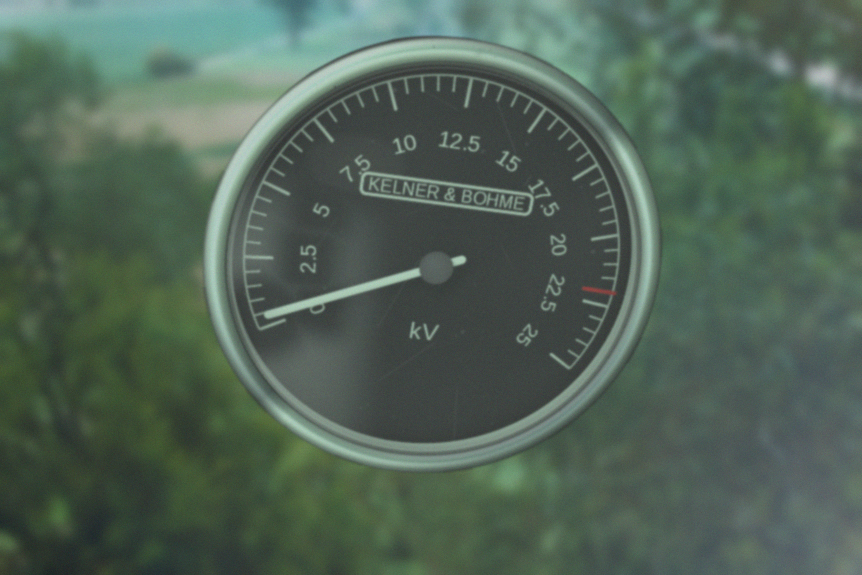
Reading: 0.5 kV
